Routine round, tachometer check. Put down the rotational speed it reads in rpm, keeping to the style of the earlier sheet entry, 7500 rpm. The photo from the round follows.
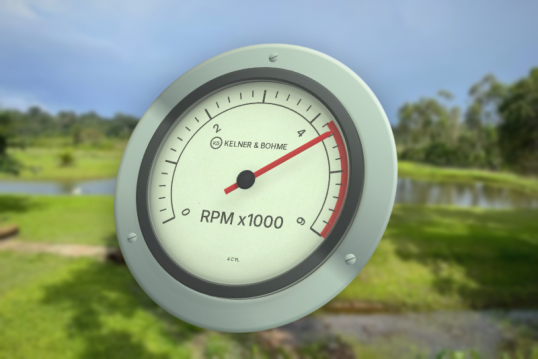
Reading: 4400 rpm
